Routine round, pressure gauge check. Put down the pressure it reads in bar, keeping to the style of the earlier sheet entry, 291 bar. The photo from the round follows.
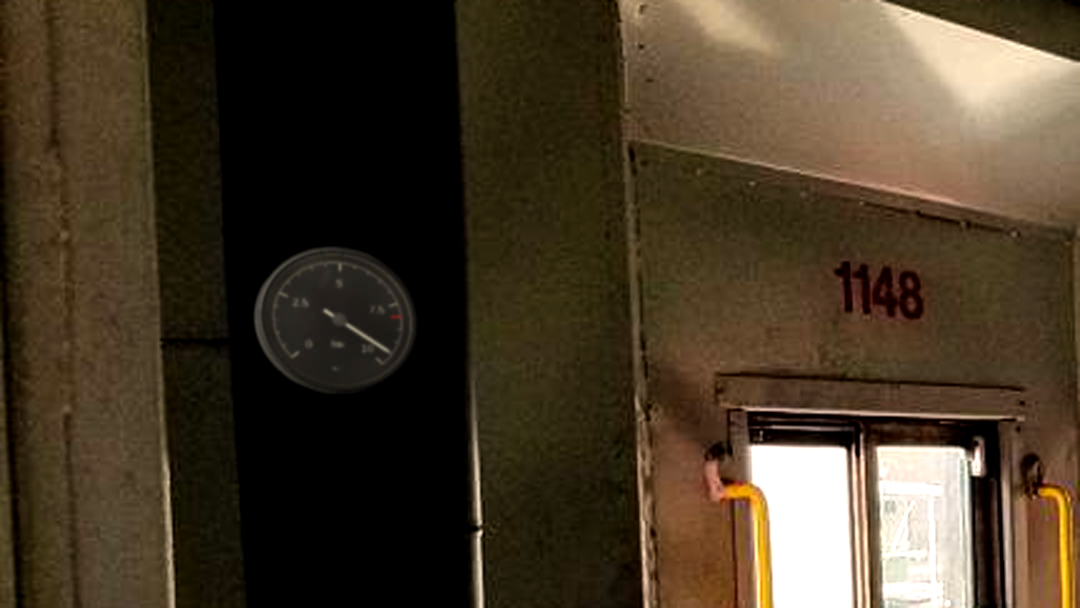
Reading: 9.5 bar
